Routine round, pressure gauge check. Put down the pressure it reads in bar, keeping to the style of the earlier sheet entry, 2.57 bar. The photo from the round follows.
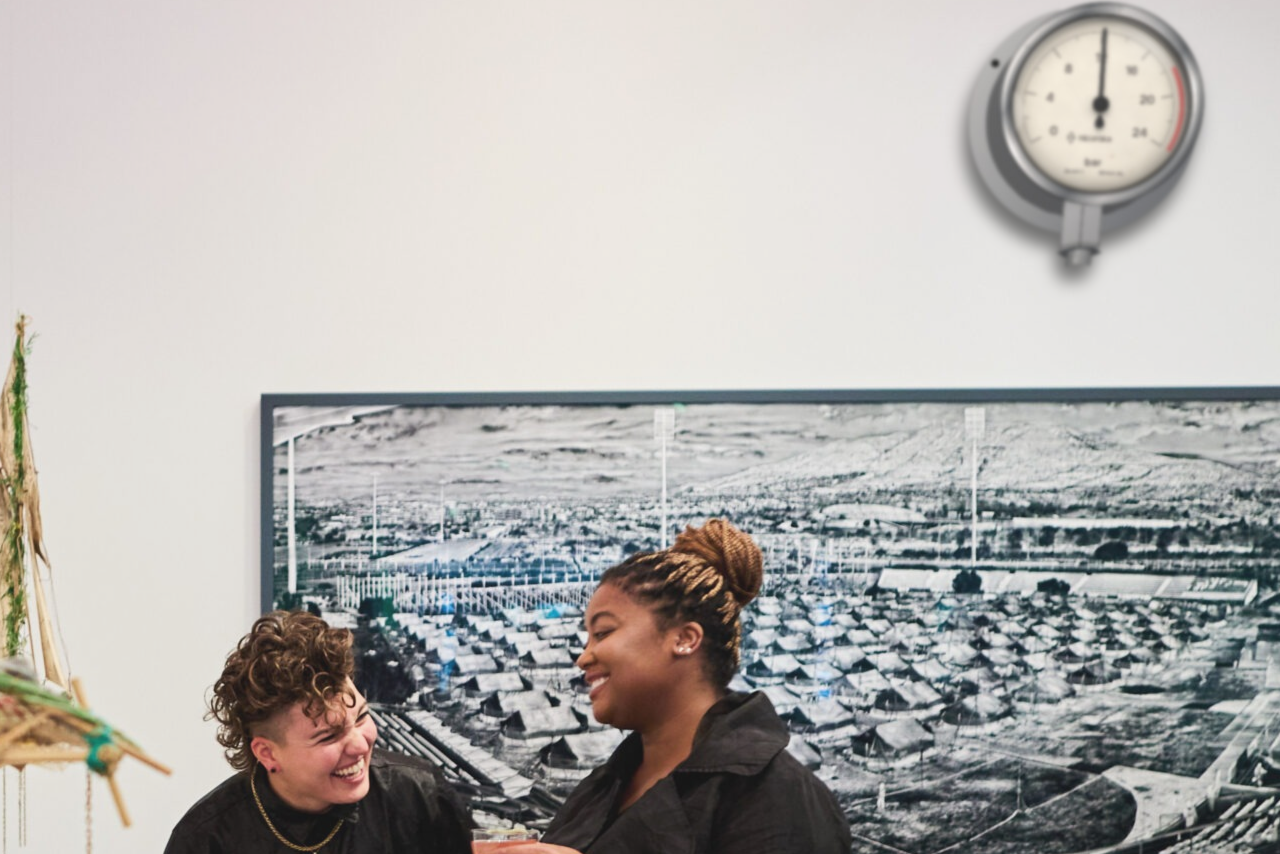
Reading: 12 bar
